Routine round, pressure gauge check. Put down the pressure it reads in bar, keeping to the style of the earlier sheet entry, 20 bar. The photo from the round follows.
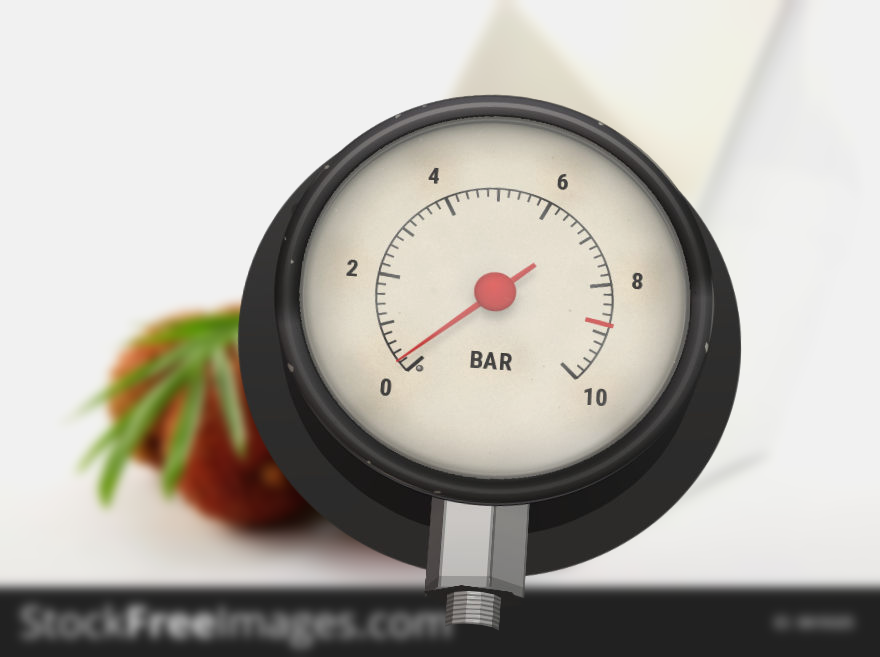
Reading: 0.2 bar
